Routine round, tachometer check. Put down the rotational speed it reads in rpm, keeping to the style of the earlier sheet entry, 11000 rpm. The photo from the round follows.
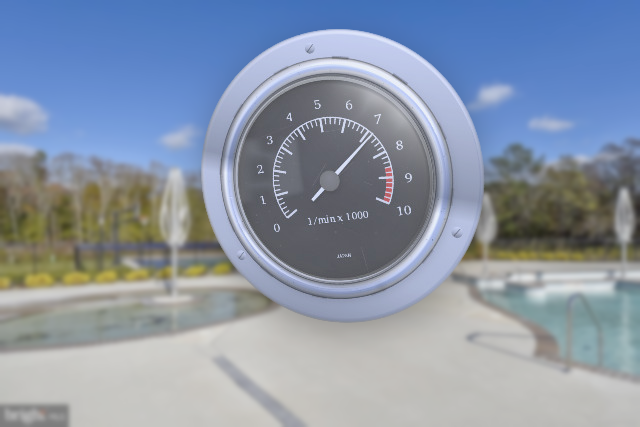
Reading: 7200 rpm
